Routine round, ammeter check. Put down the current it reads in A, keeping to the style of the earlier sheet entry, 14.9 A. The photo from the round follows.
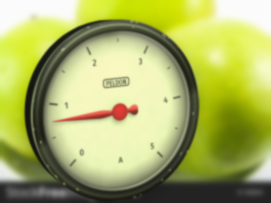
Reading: 0.75 A
